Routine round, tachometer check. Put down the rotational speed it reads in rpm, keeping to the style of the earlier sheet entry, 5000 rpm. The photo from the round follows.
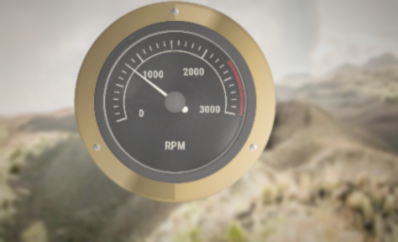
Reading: 800 rpm
